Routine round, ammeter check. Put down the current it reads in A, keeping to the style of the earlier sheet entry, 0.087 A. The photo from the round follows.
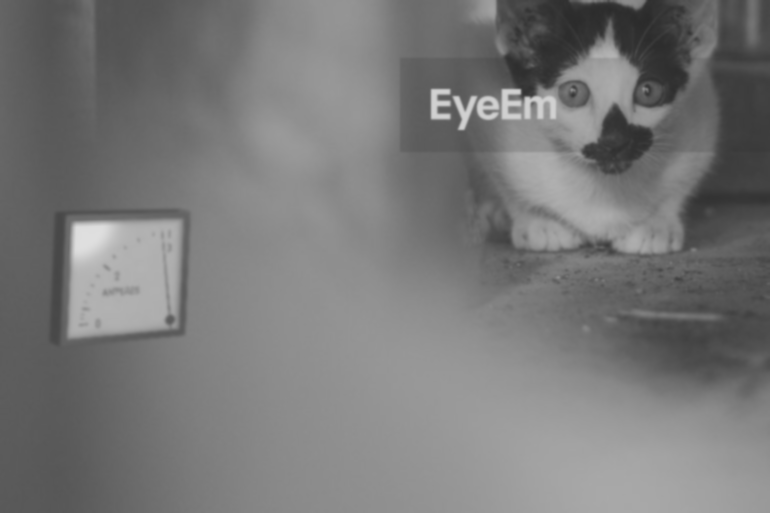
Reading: 2.9 A
